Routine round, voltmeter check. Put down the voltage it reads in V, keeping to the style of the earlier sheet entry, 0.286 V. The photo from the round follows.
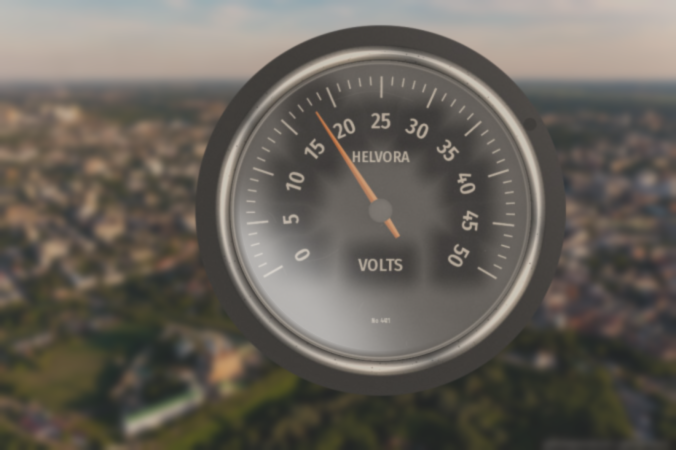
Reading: 18 V
